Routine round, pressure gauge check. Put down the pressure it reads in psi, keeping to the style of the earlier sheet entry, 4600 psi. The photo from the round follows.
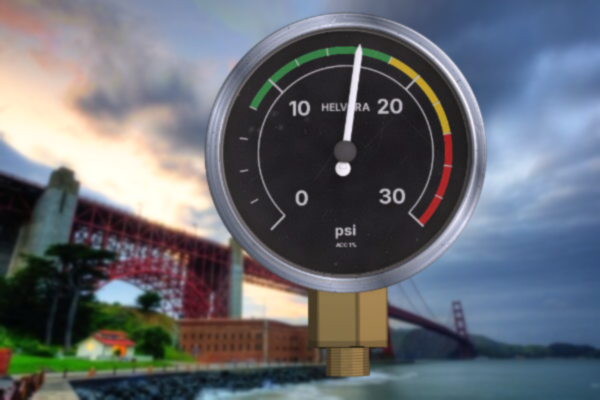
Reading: 16 psi
